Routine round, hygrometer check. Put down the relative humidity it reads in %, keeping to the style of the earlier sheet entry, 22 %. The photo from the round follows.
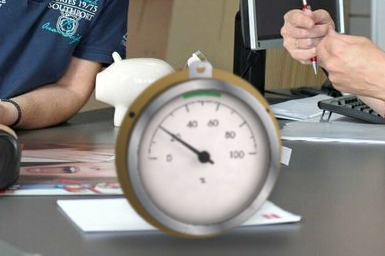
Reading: 20 %
